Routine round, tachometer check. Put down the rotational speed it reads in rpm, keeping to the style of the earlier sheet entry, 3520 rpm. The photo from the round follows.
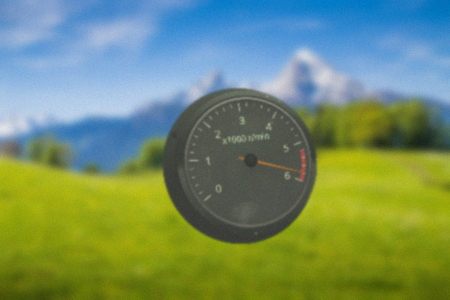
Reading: 5800 rpm
